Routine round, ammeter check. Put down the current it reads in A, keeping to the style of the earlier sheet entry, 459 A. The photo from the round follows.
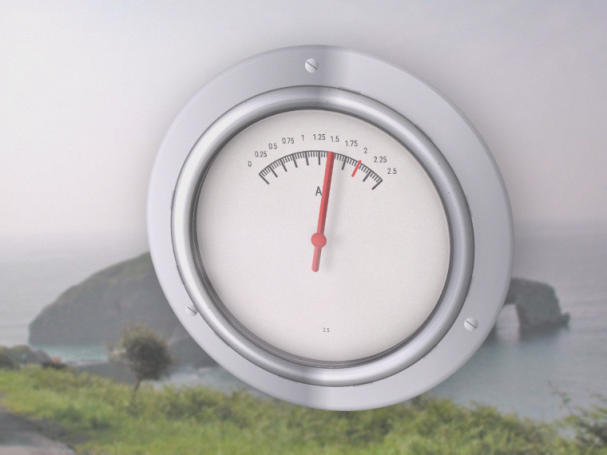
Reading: 1.5 A
